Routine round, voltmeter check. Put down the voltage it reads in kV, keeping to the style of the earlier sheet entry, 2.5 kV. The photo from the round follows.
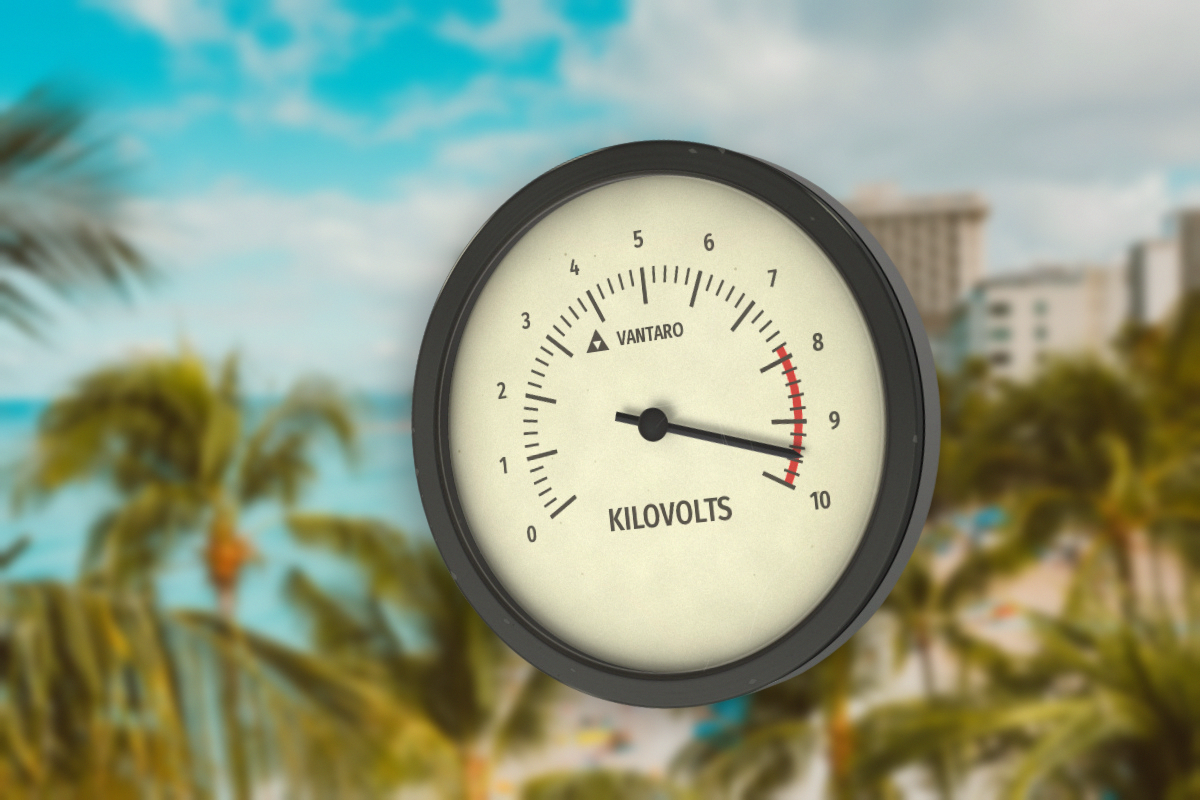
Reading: 9.5 kV
